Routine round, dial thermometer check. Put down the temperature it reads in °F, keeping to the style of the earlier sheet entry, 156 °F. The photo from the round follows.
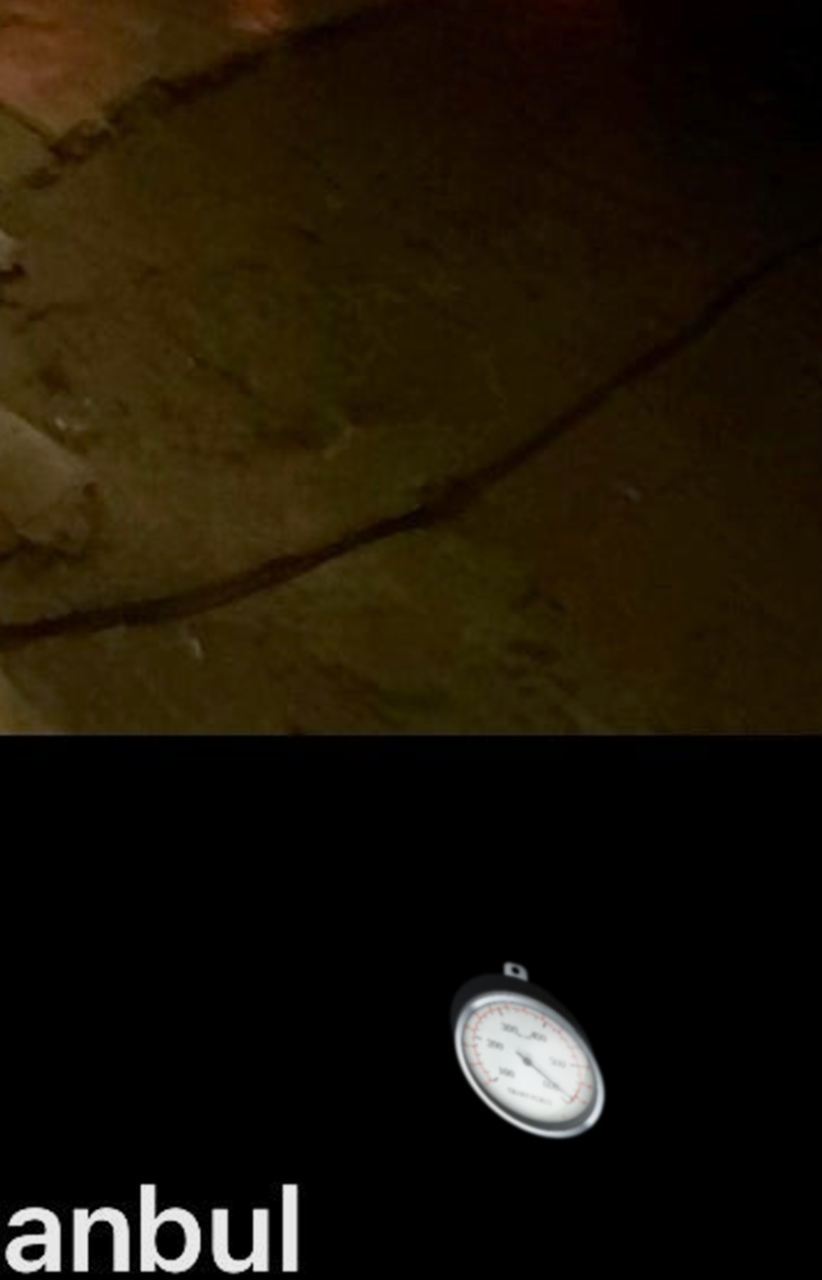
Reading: 580 °F
